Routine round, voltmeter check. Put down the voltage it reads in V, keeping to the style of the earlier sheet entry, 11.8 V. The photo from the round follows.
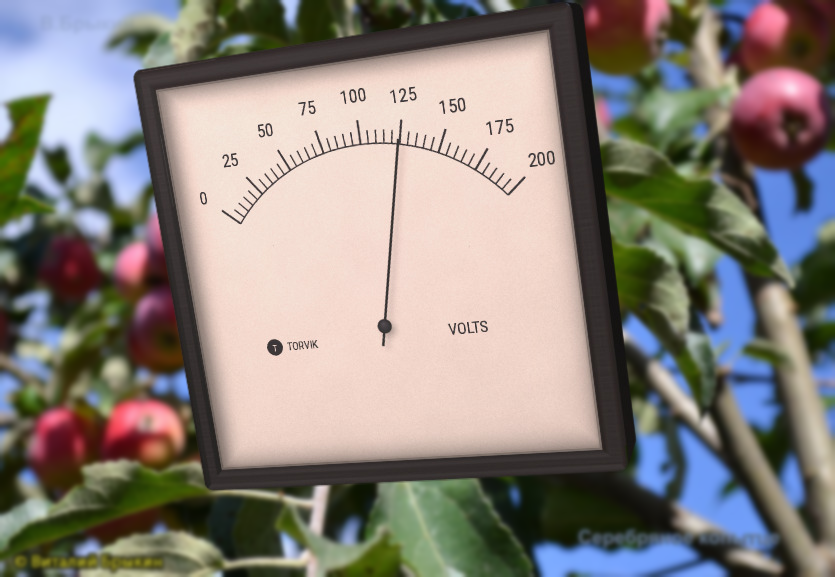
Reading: 125 V
